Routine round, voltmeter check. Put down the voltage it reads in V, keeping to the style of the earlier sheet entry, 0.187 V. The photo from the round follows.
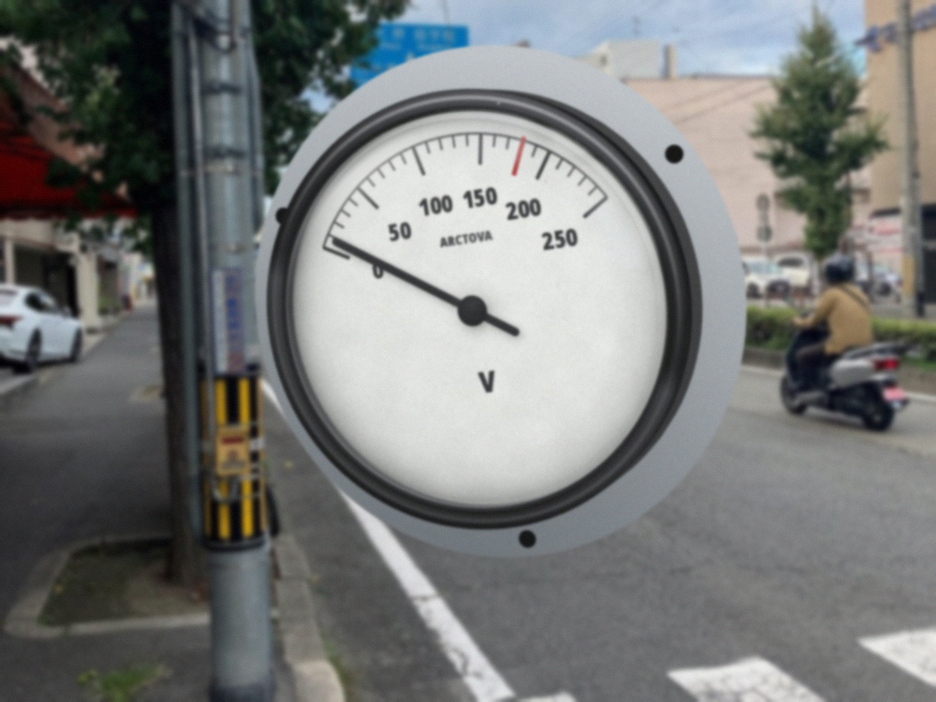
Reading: 10 V
